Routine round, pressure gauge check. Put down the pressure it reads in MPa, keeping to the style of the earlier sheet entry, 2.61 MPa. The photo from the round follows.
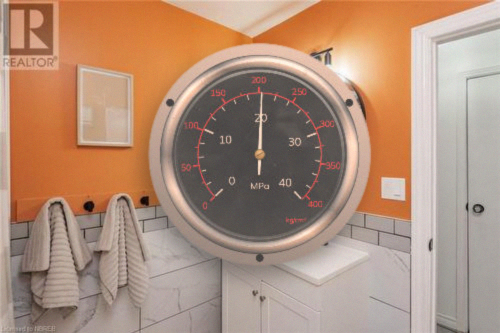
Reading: 20 MPa
